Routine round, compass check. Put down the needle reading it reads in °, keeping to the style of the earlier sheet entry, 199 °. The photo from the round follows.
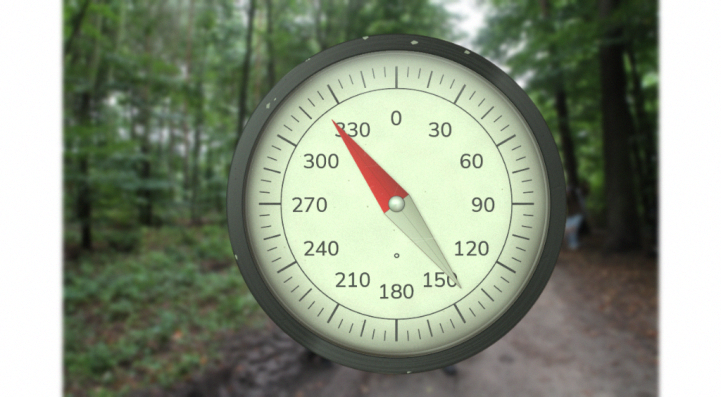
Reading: 322.5 °
